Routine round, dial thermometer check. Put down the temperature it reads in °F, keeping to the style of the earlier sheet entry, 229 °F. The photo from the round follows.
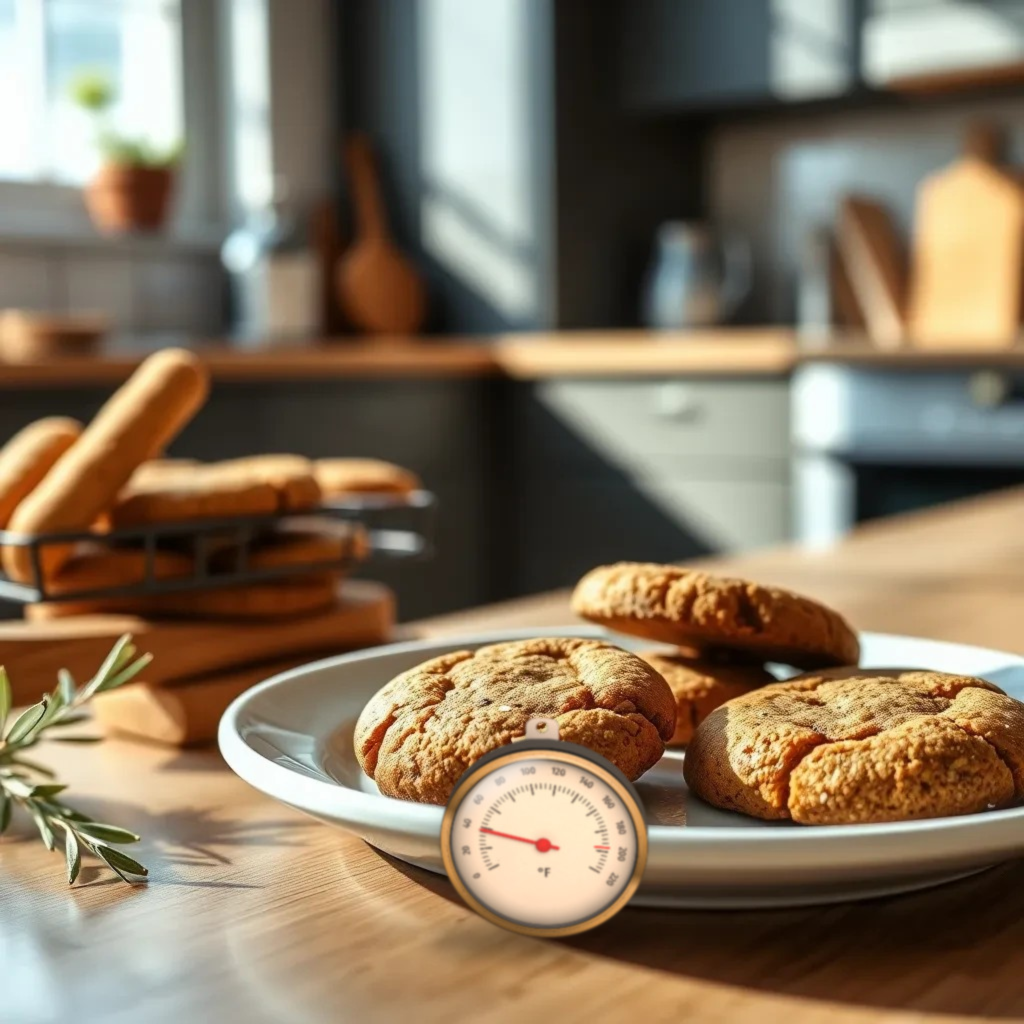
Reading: 40 °F
